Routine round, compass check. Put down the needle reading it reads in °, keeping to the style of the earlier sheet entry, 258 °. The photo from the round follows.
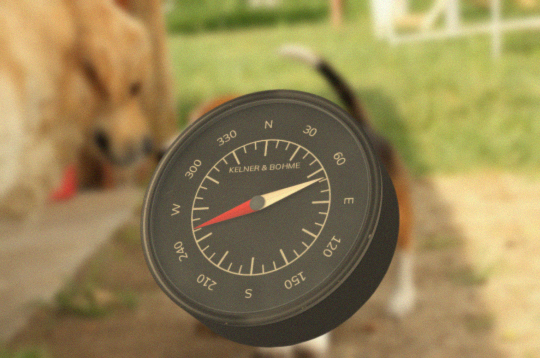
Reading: 250 °
